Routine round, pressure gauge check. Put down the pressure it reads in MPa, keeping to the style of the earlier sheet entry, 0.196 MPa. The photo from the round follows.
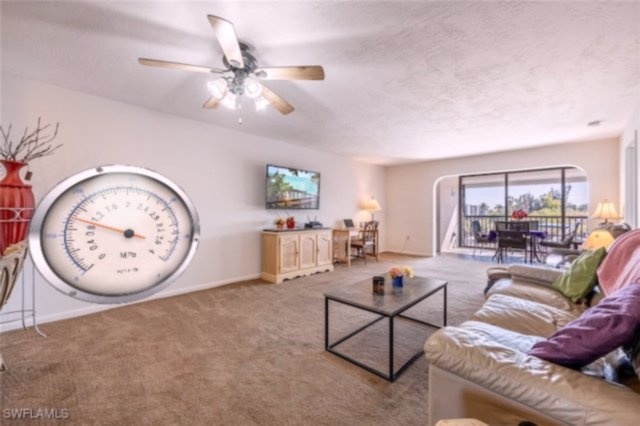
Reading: 1 MPa
